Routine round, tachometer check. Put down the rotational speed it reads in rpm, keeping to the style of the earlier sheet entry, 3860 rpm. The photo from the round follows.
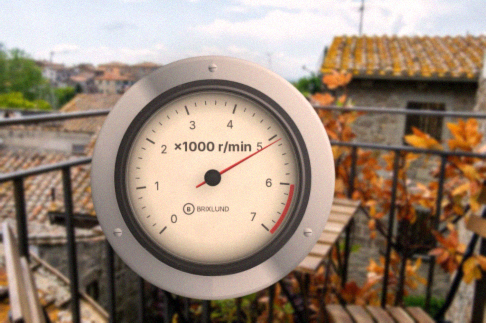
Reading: 5100 rpm
